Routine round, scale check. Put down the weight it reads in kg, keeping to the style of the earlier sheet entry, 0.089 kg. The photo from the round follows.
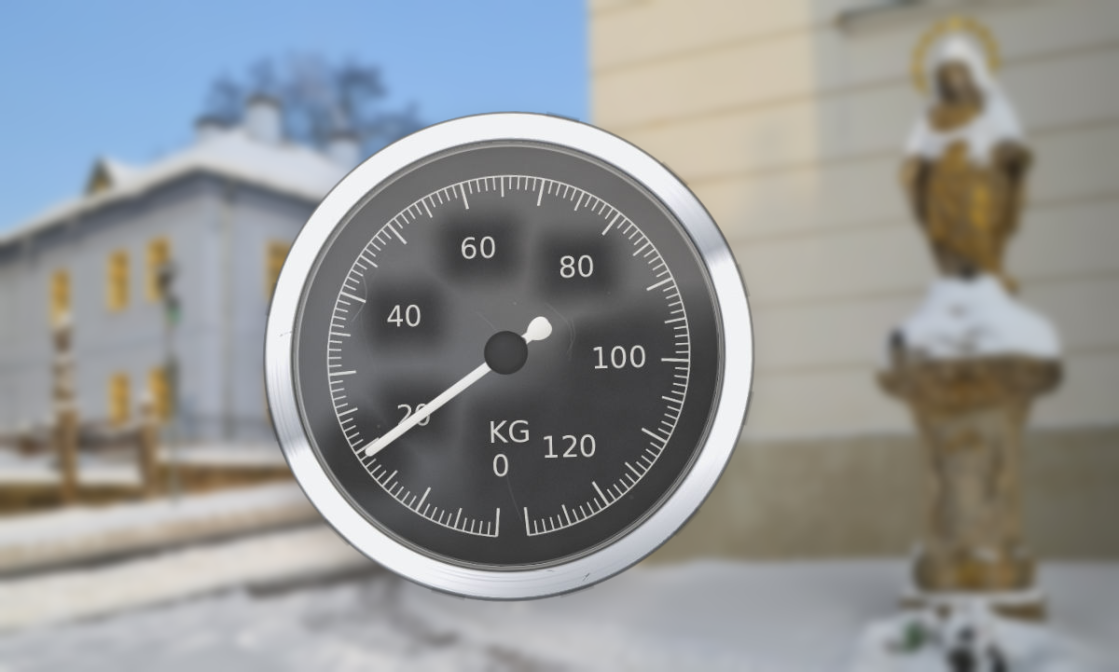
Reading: 19 kg
